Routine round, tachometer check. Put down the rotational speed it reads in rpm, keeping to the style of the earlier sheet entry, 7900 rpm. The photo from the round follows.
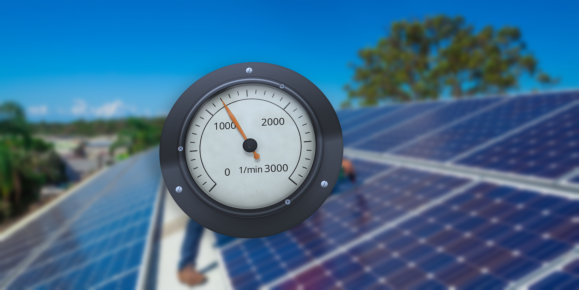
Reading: 1200 rpm
